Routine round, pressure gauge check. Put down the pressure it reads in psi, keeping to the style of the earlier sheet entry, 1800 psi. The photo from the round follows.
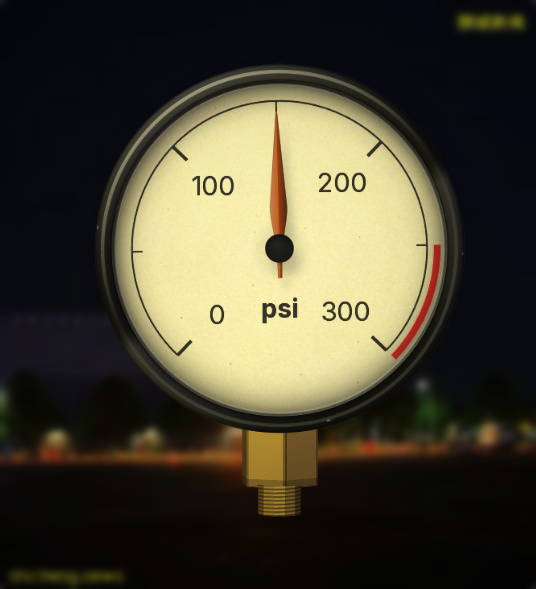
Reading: 150 psi
